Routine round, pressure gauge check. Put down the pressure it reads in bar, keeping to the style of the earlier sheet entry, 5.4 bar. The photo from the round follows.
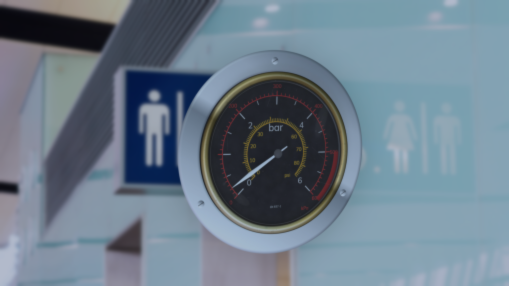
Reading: 0.25 bar
